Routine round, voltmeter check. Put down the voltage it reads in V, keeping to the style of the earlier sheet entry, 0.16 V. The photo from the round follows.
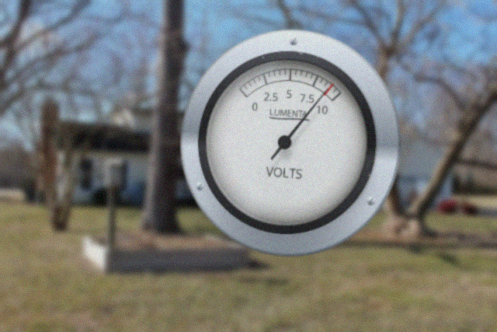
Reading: 9 V
